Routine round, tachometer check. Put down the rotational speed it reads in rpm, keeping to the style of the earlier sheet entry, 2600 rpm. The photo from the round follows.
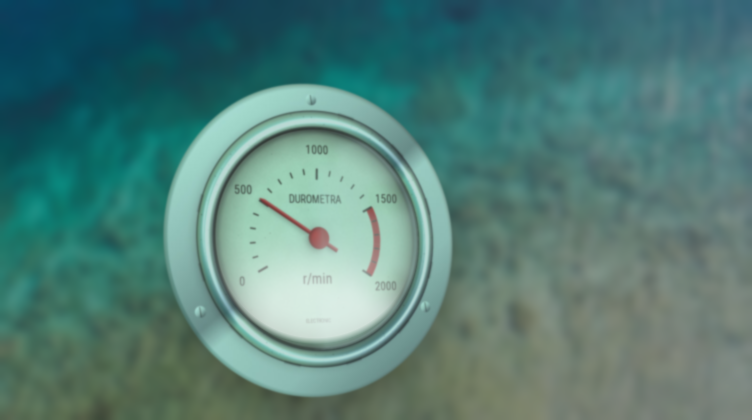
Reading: 500 rpm
